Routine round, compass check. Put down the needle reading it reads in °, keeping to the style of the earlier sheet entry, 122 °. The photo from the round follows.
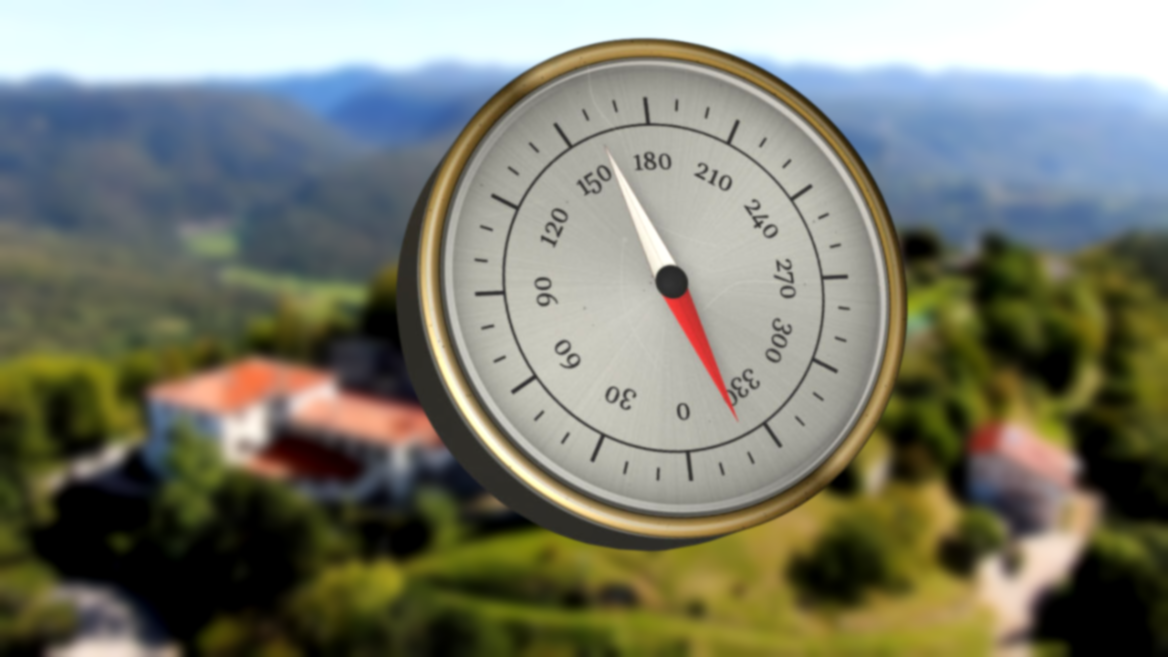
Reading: 340 °
